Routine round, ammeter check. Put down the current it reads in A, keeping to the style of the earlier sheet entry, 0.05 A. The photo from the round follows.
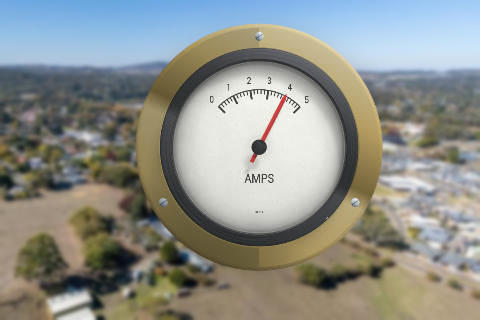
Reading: 4 A
